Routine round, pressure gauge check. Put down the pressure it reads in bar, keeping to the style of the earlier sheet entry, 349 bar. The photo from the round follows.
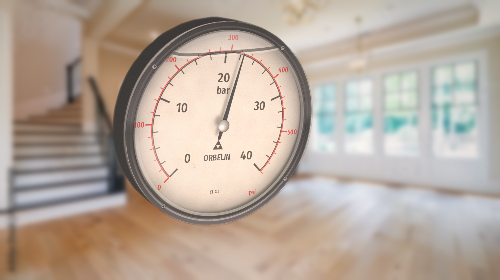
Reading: 22 bar
